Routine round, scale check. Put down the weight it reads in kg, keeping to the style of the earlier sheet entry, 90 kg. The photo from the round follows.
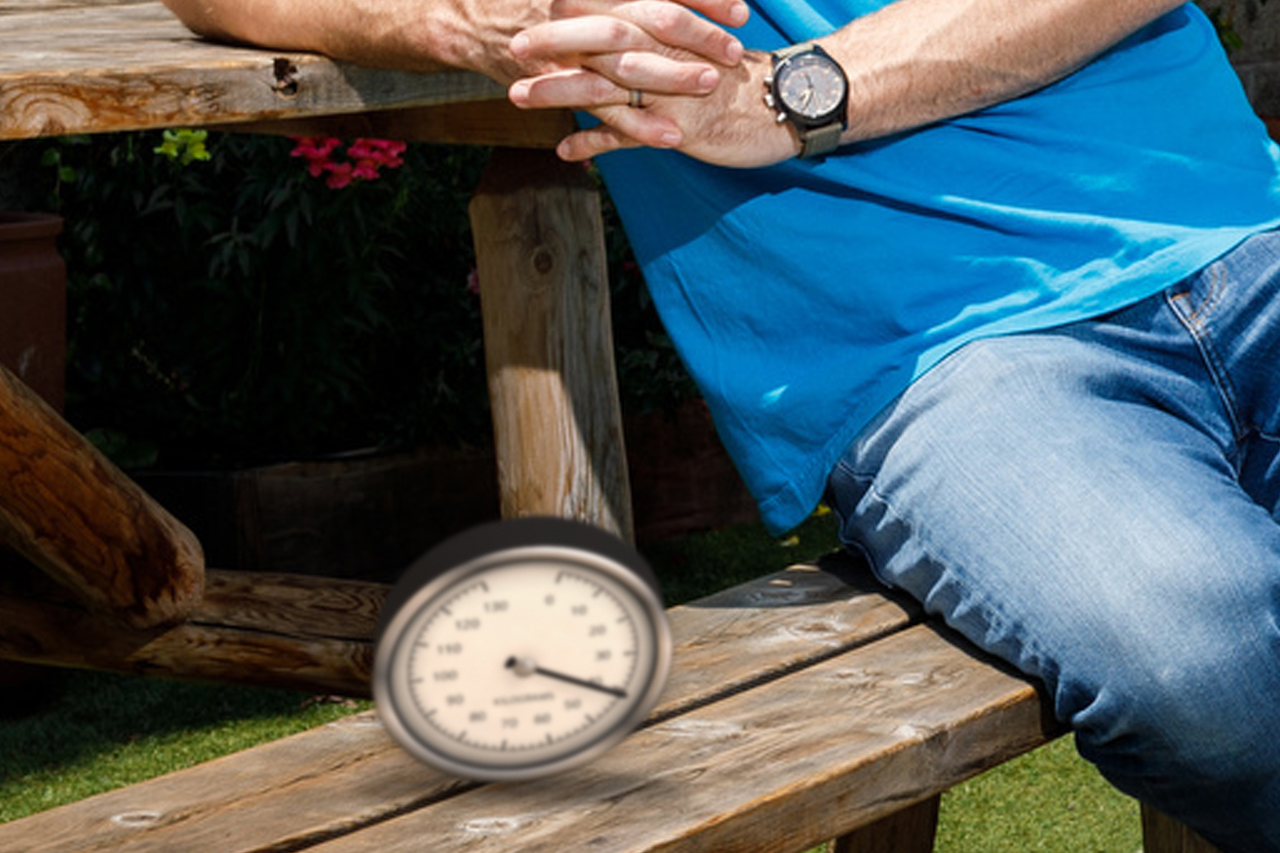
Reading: 40 kg
